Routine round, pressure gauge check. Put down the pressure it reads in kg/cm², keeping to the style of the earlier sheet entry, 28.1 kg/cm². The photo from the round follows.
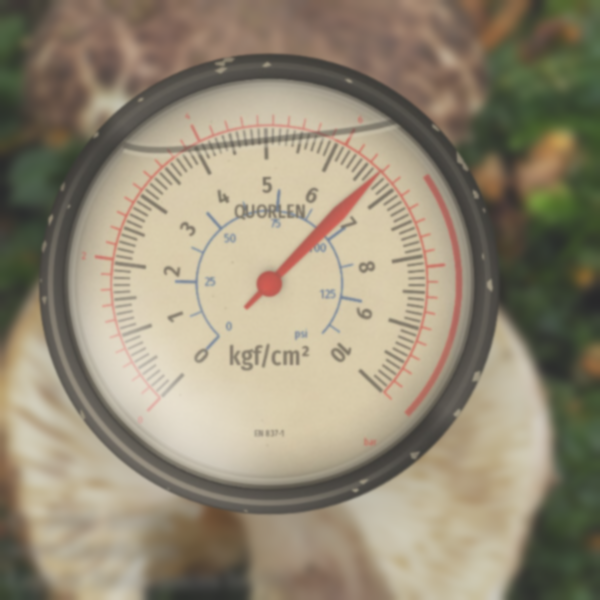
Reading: 6.7 kg/cm²
